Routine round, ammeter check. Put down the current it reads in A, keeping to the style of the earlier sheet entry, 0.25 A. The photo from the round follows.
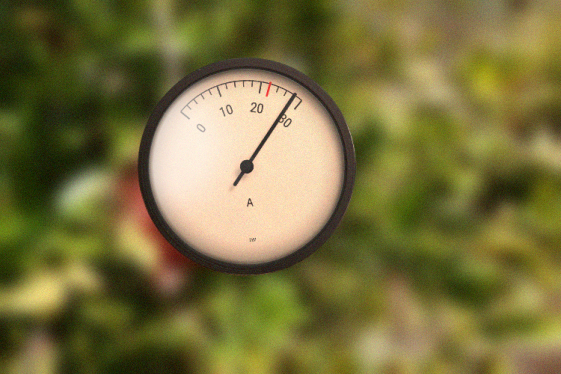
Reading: 28 A
